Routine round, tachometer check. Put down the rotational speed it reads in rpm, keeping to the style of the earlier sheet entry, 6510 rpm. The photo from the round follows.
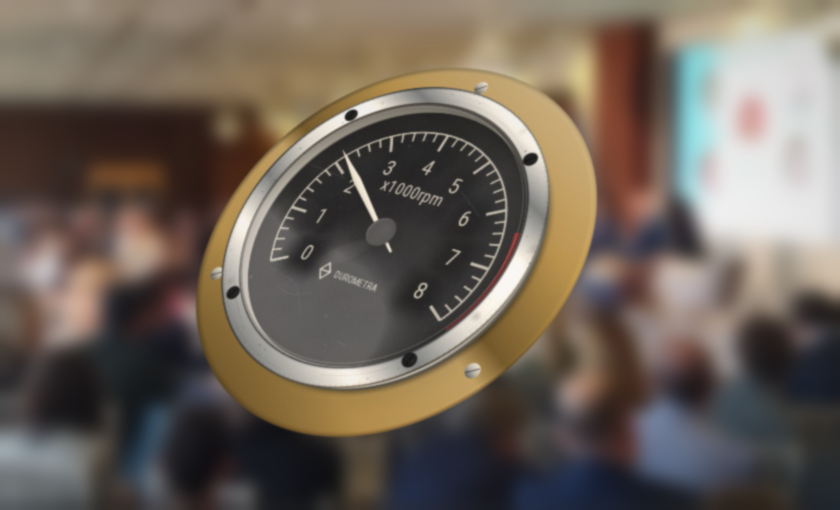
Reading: 2200 rpm
